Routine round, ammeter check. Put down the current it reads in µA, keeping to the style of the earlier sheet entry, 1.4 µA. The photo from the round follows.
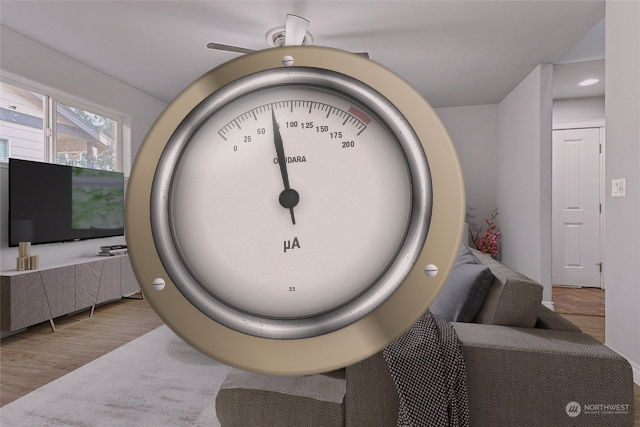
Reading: 75 µA
